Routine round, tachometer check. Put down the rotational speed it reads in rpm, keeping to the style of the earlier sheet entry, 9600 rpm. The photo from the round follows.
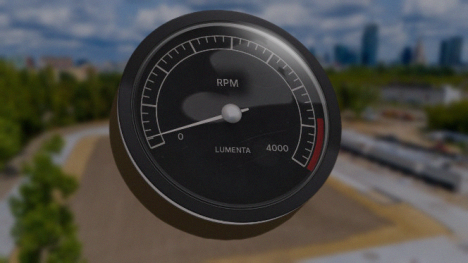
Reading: 100 rpm
